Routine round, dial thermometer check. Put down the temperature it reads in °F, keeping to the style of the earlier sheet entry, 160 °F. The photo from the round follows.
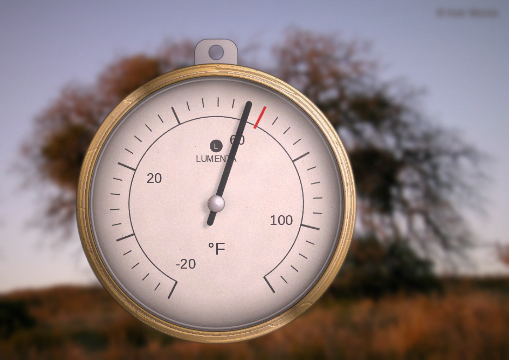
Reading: 60 °F
